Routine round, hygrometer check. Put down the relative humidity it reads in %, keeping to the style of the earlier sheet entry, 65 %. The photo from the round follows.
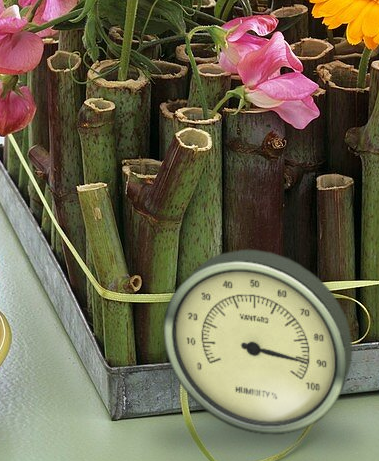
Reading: 90 %
